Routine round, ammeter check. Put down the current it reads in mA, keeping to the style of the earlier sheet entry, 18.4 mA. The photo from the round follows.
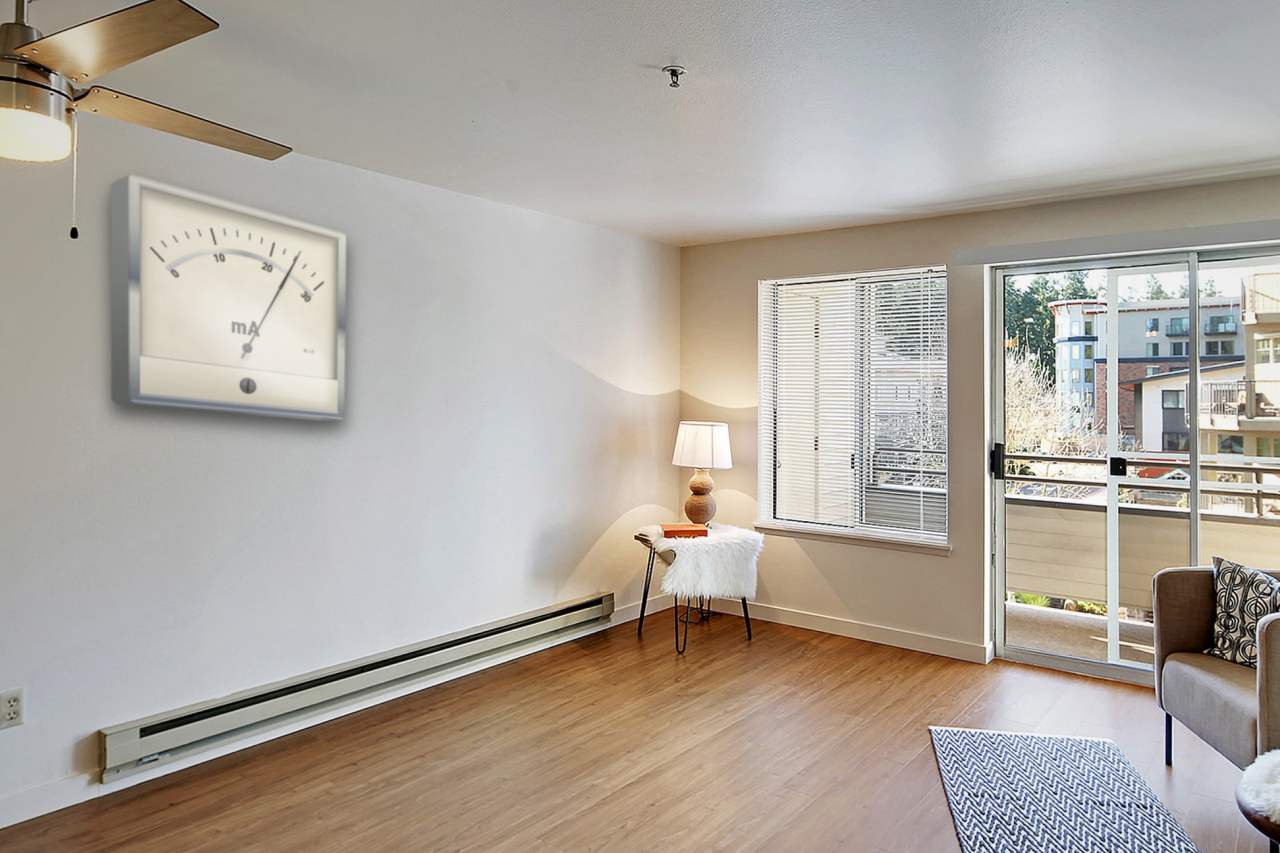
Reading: 24 mA
